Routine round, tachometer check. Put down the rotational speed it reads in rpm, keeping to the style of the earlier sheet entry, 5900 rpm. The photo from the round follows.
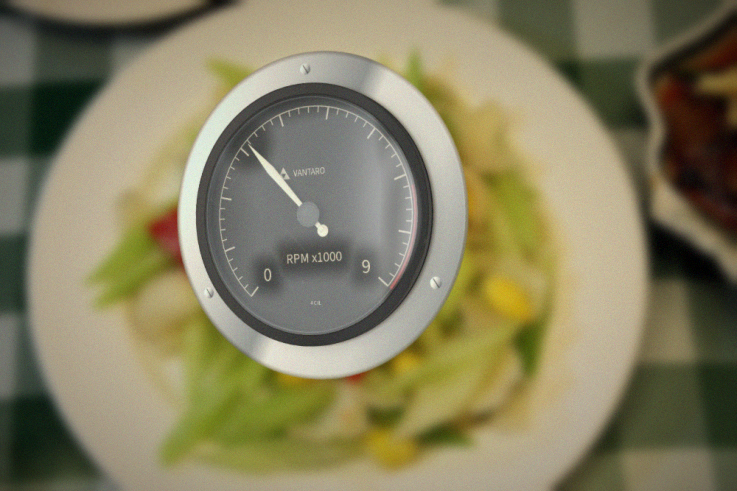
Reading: 3200 rpm
